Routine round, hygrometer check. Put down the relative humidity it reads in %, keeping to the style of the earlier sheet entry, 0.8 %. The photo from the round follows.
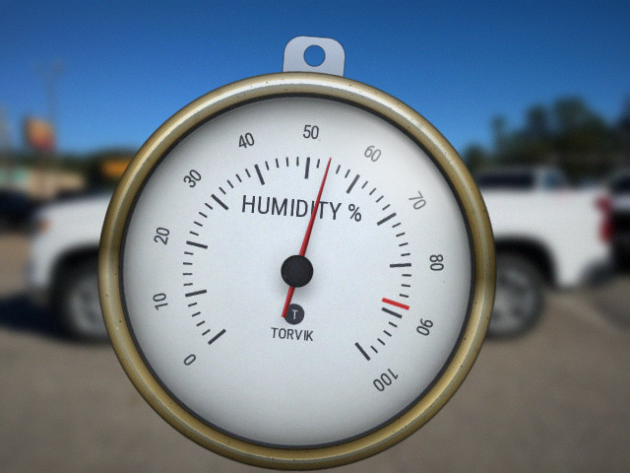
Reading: 54 %
